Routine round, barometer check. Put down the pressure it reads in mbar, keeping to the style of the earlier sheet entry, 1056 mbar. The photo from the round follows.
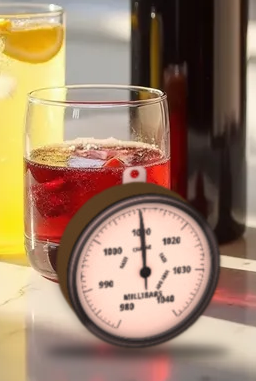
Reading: 1010 mbar
